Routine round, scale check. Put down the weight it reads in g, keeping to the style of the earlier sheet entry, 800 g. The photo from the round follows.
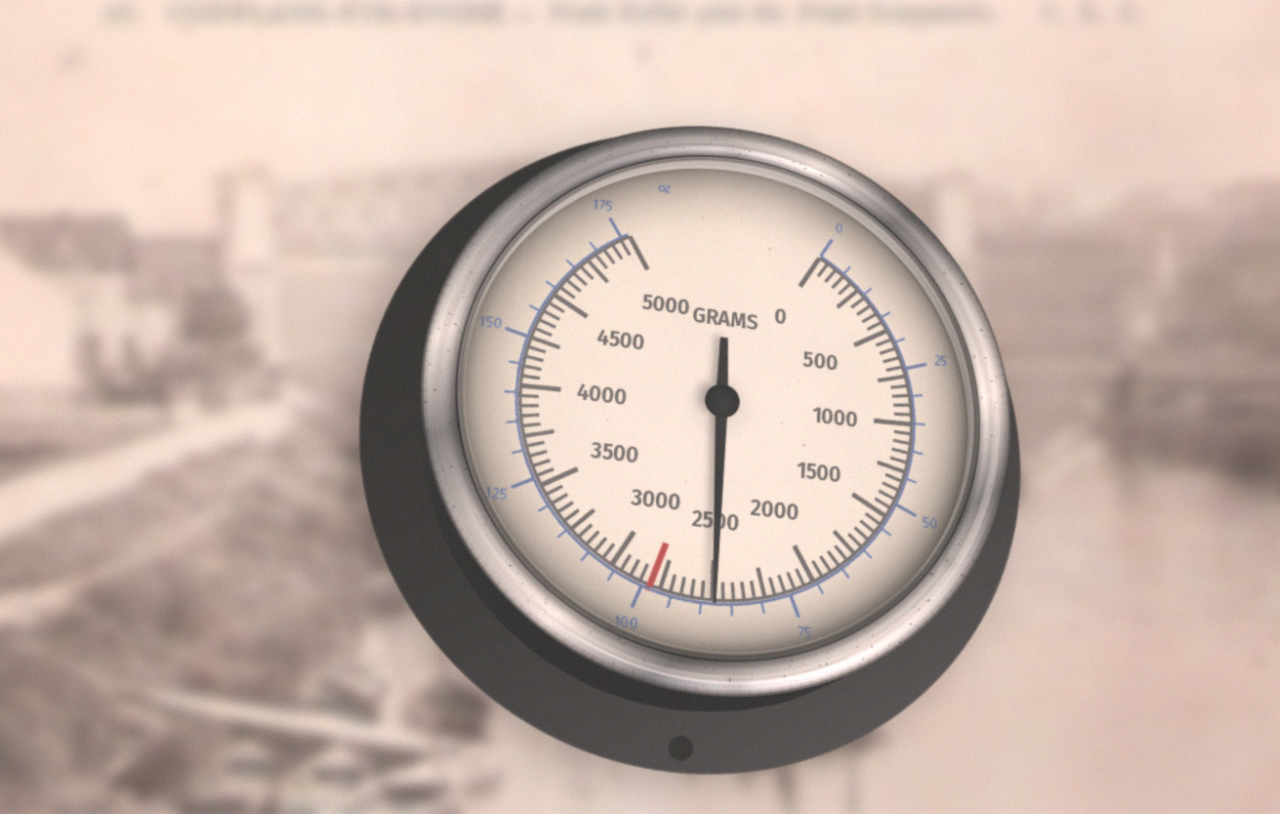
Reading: 2500 g
